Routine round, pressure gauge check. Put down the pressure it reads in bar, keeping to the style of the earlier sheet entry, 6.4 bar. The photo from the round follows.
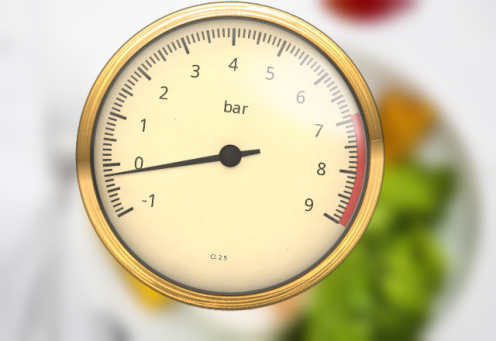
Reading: -0.2 bar
